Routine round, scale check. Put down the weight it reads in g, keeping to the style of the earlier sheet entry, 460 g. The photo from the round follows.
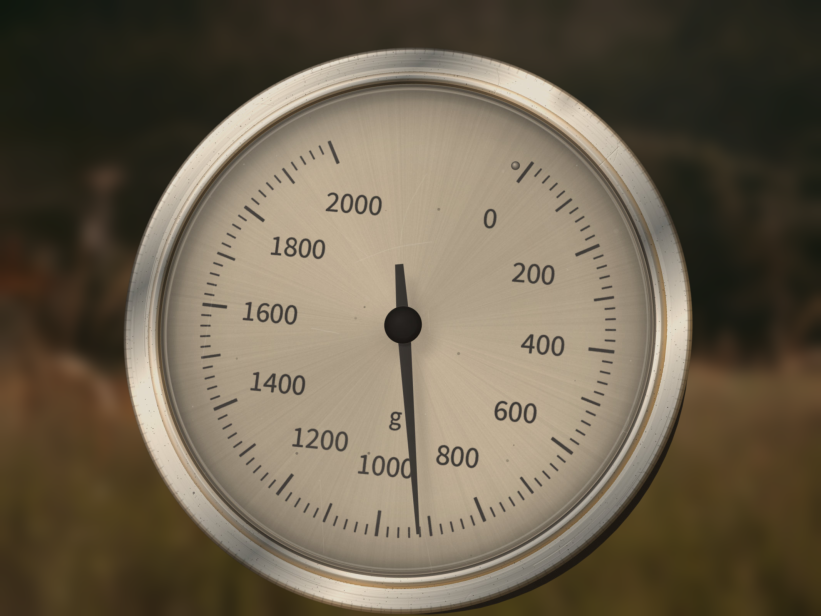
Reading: 920 g
